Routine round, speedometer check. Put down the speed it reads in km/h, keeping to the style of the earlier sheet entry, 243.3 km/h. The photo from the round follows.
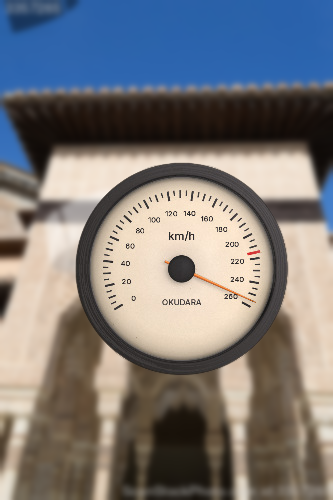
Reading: 255 km/h
